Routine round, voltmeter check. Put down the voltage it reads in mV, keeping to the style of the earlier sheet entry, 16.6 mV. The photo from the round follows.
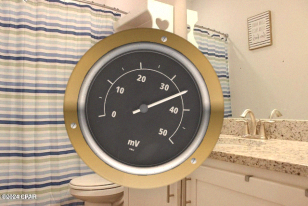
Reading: 35 mV
